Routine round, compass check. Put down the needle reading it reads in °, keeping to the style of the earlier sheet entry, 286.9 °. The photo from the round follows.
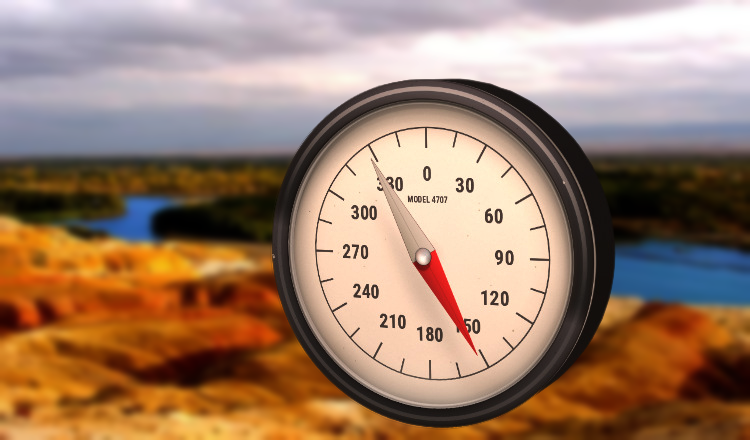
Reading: 150 °
